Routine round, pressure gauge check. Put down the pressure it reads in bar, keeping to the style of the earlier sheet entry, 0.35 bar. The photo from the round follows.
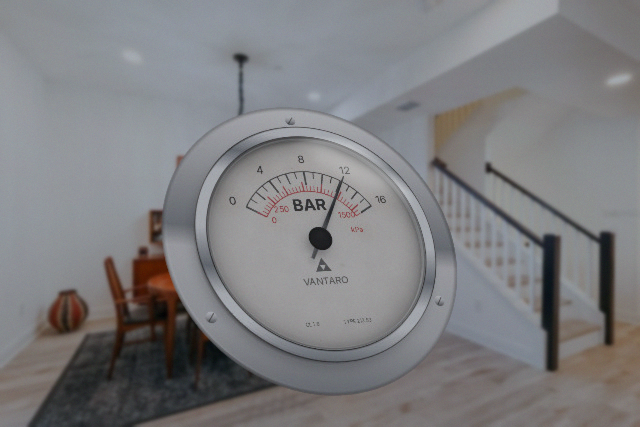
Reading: 12 bar
